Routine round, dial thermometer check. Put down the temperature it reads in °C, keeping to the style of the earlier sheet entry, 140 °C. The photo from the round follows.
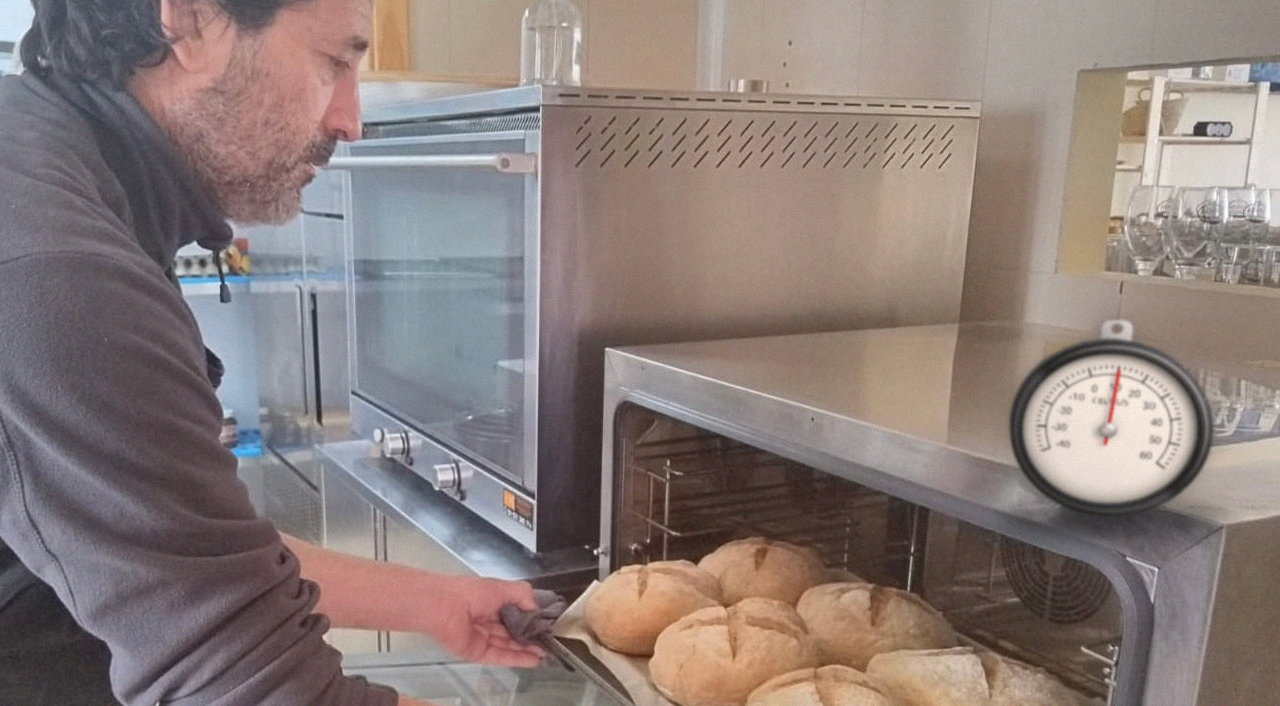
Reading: 10 °C
